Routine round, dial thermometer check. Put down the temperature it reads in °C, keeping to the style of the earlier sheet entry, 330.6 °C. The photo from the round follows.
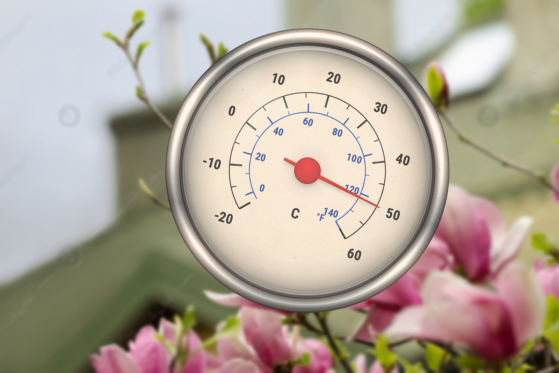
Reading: 50 °C
